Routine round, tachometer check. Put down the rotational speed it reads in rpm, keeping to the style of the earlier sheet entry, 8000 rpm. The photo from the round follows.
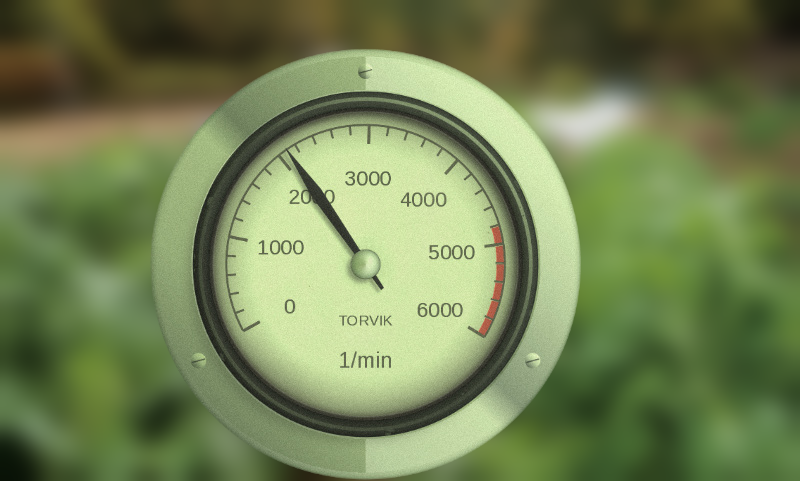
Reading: 2100 rpm
